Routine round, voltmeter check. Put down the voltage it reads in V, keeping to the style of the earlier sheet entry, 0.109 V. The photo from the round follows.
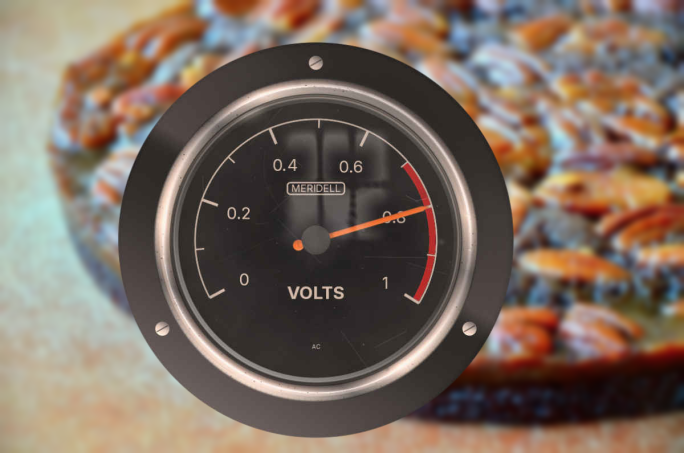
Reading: 0.8 V
